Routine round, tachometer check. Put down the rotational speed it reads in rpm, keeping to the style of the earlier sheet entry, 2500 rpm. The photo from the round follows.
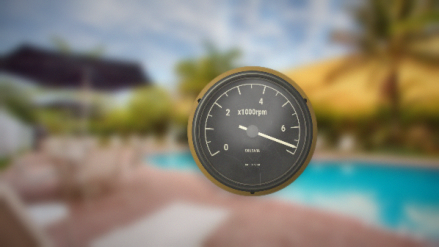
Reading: 6750 rpm
